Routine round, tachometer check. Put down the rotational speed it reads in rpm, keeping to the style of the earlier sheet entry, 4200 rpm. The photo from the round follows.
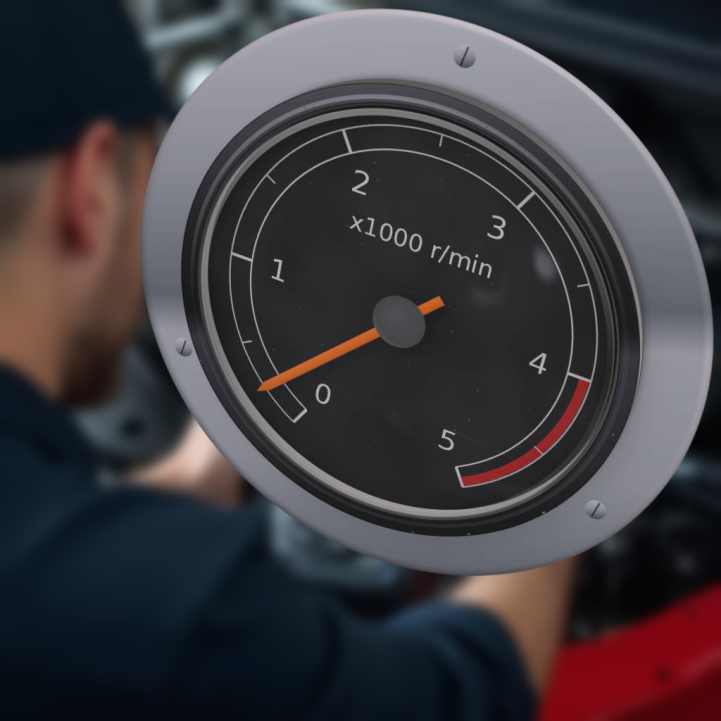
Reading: 250 rpm
